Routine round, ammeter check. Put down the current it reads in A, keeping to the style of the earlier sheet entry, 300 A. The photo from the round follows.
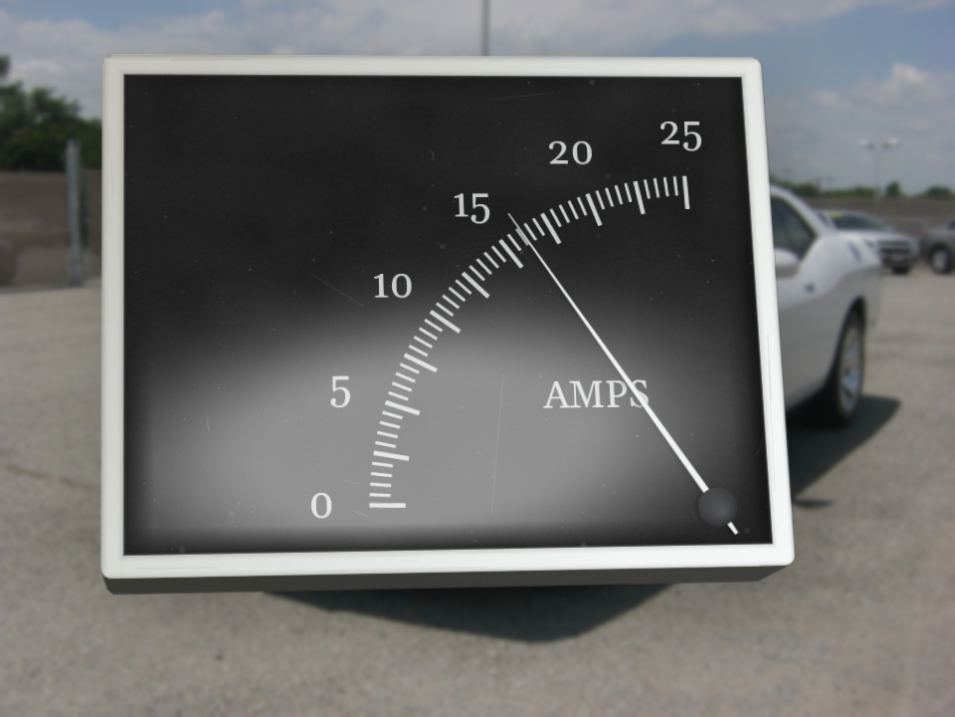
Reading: 16 A
